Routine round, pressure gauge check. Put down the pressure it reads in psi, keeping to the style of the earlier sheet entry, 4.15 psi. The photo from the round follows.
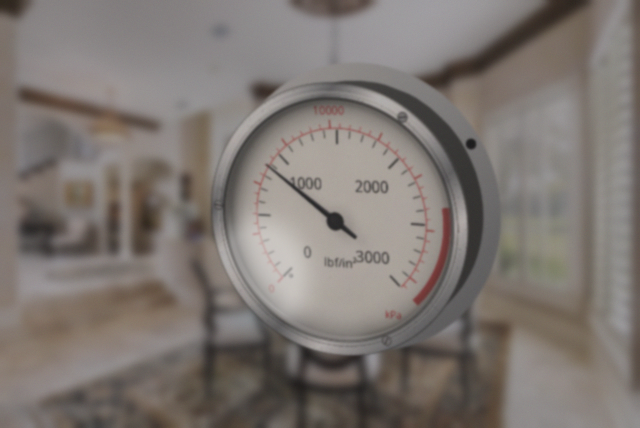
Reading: 900 psi
